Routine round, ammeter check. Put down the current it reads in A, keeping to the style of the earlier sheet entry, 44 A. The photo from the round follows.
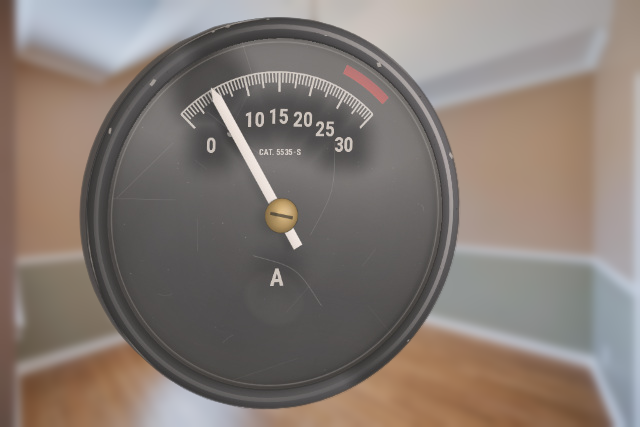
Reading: 5 A
